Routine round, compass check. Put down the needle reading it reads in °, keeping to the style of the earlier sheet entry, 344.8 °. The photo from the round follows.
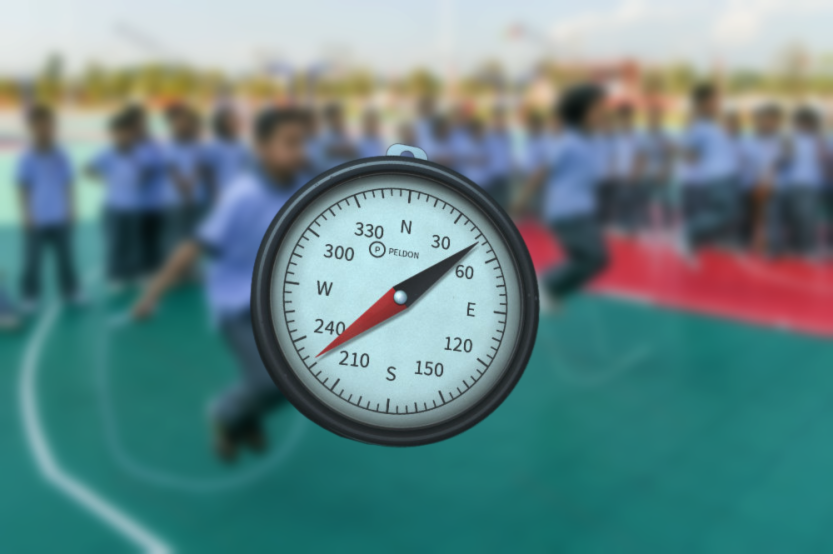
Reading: 227.5 °
